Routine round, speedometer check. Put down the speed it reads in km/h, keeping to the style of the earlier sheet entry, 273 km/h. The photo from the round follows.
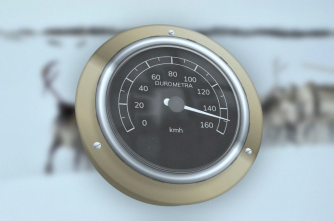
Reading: 150 km/h
